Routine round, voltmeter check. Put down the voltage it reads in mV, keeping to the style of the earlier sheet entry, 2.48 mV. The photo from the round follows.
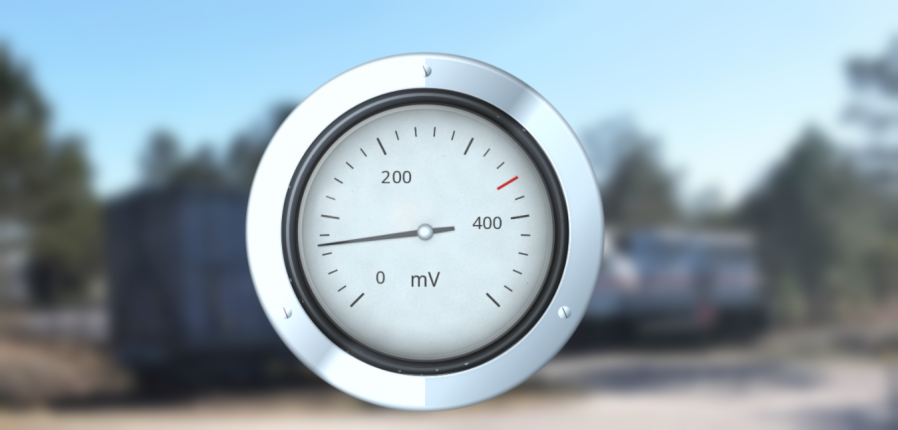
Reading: 70 mV
